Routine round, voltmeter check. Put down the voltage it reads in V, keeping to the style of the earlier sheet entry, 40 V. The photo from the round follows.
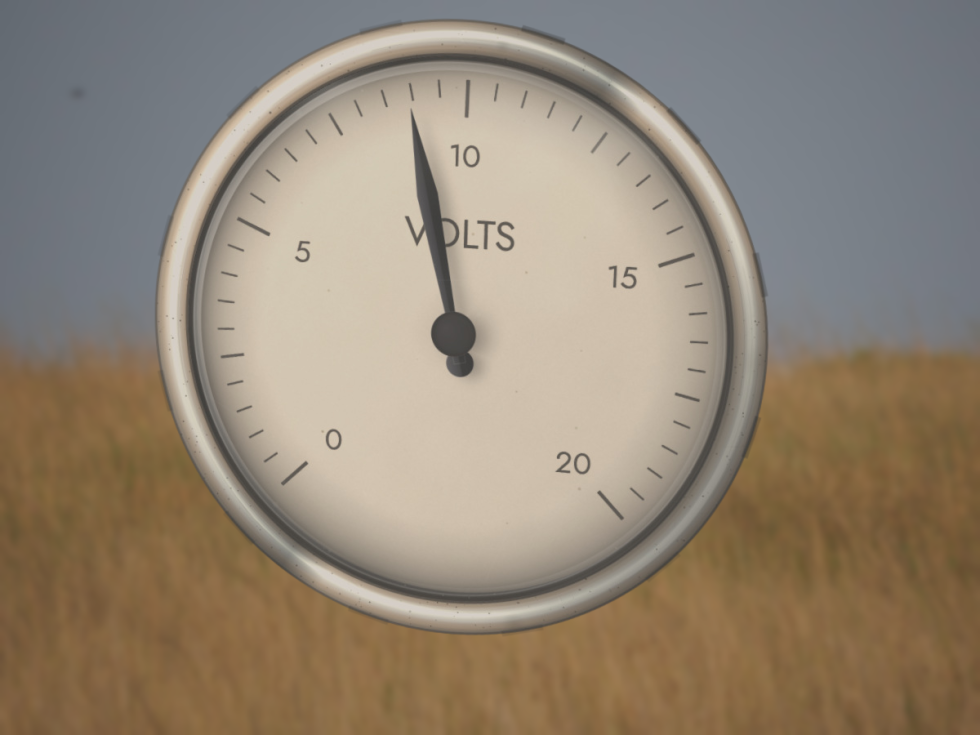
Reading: 9 V
